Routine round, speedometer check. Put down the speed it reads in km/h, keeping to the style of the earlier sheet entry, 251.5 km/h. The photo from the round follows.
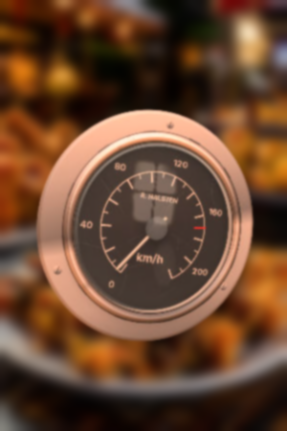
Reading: 5 km/h
